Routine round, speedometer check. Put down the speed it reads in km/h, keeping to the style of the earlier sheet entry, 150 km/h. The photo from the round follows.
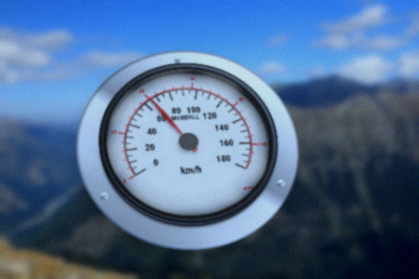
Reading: 65 km/h
